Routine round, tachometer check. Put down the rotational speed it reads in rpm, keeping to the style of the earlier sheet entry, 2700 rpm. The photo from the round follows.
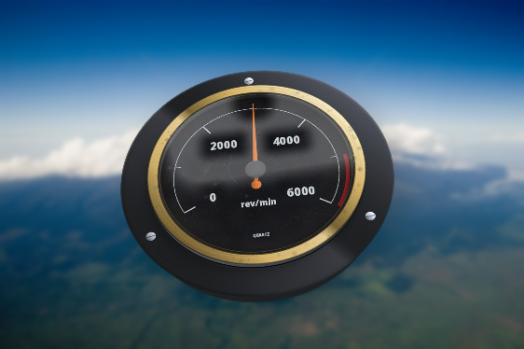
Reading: 3000 rpm
